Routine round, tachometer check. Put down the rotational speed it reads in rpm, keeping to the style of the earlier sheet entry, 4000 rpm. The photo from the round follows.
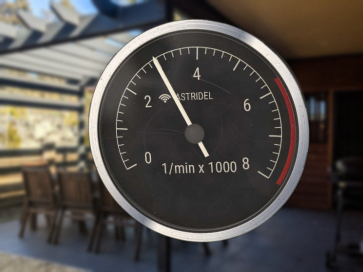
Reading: 3000 rpm
